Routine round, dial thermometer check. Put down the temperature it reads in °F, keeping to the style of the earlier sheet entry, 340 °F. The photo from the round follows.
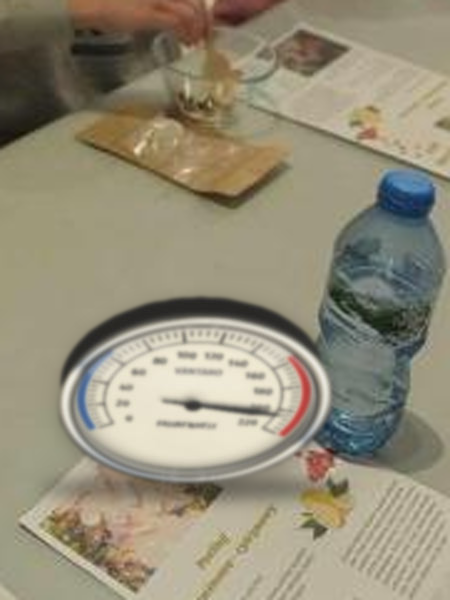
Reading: 200 °F
